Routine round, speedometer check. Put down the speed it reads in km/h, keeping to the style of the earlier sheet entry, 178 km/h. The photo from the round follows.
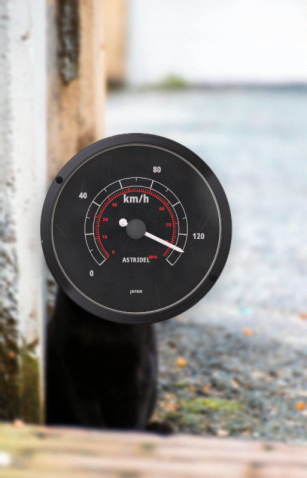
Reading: 130 km/h
